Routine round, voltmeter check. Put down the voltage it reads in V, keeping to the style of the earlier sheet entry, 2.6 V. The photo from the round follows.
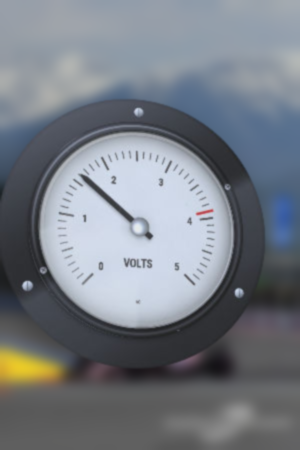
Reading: 1.6 V
